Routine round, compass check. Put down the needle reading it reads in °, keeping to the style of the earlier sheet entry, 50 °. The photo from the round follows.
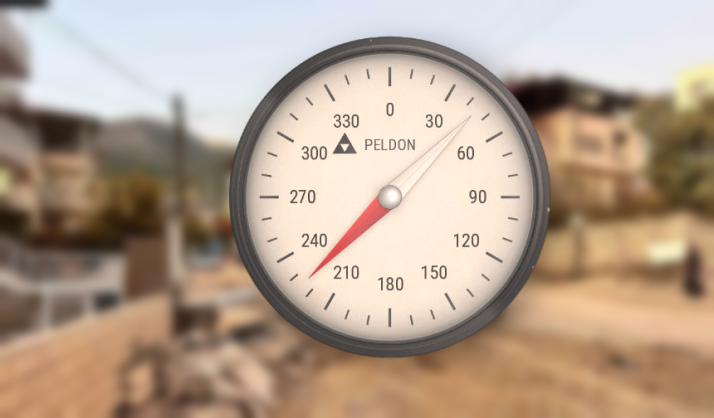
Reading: 225 °
